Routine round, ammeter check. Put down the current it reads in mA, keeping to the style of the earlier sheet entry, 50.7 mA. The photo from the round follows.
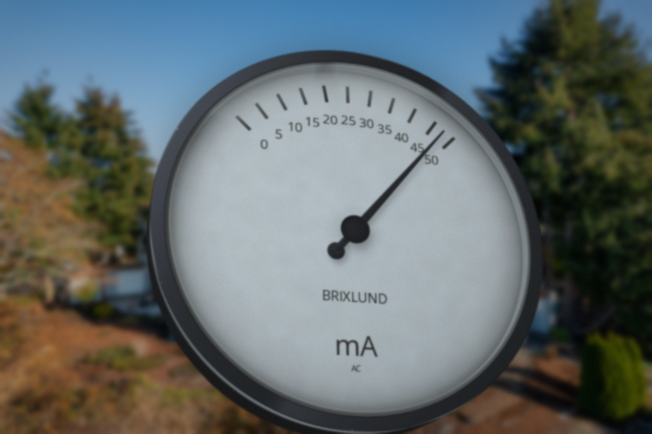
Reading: 47.5 mA
